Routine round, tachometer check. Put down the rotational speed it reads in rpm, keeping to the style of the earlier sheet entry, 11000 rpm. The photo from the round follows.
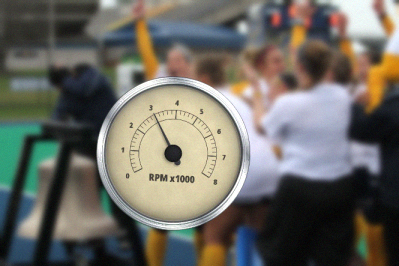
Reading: 3000 rpm
